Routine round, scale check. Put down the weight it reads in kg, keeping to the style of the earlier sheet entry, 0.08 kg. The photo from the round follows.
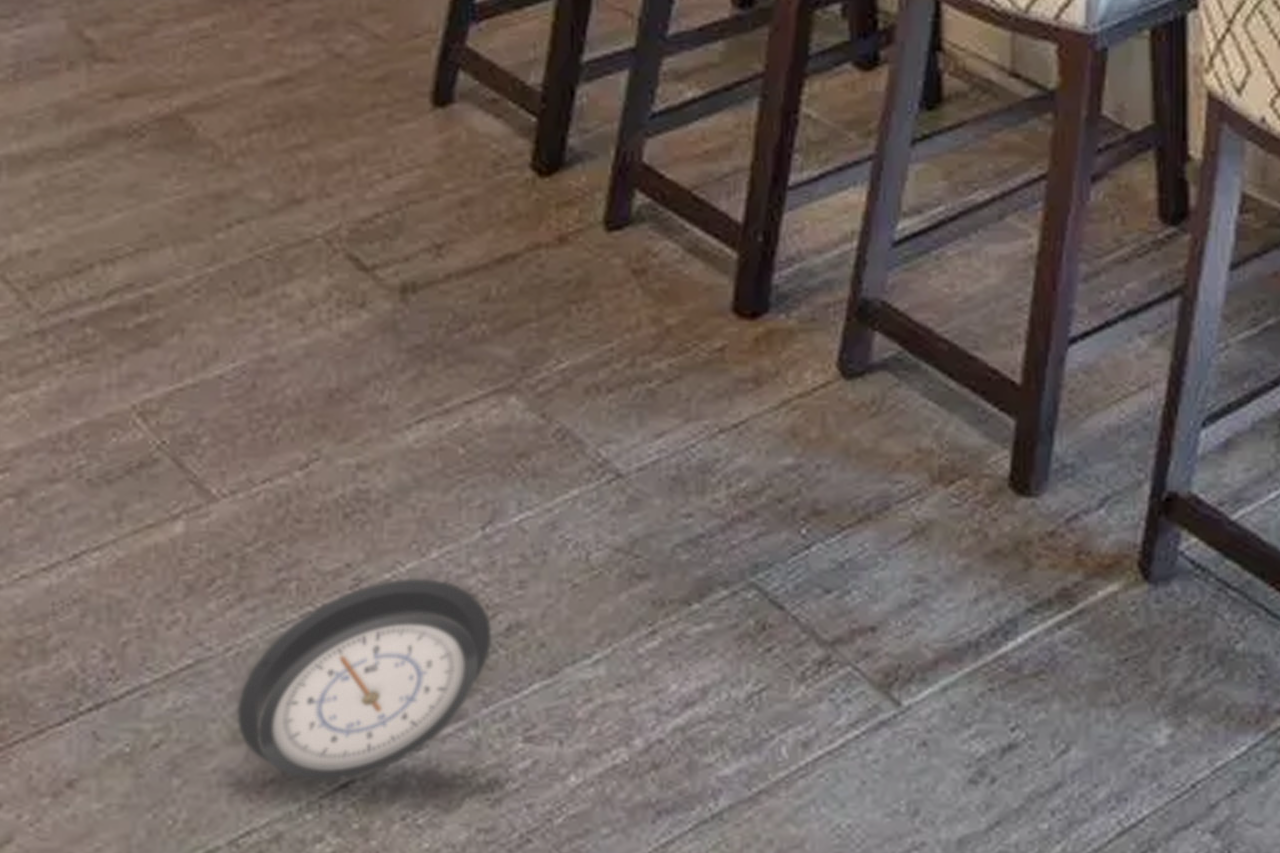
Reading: 9.5 kg
